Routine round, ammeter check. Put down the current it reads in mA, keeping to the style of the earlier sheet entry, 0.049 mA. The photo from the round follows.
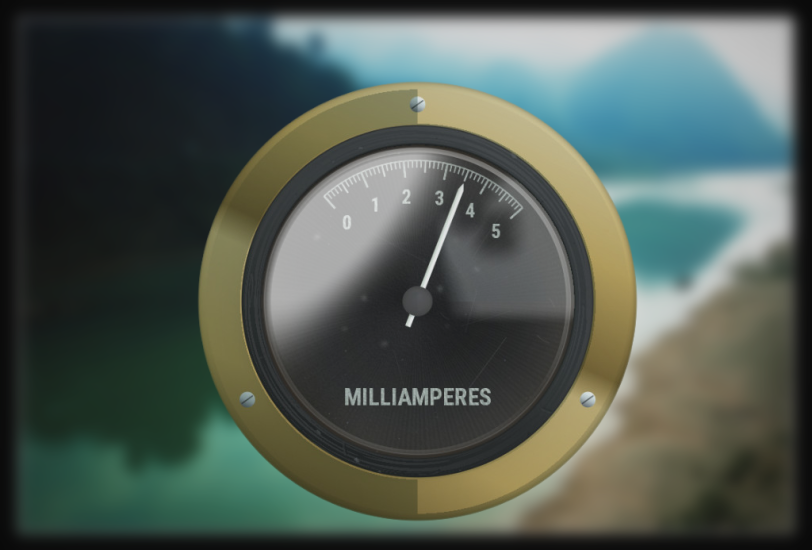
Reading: 3.5 mA
